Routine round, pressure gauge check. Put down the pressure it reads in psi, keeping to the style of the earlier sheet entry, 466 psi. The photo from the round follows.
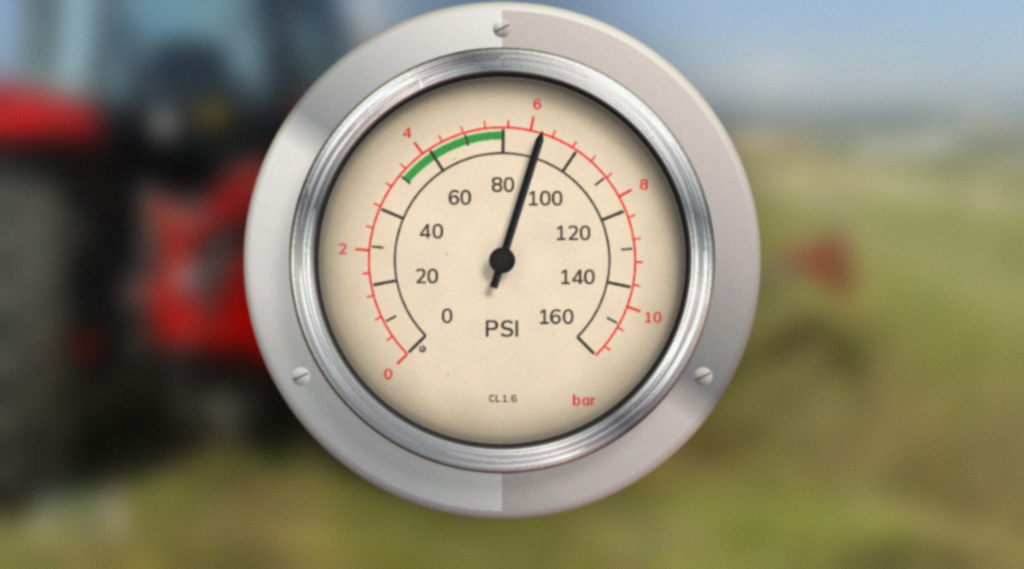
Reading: 90 psi
